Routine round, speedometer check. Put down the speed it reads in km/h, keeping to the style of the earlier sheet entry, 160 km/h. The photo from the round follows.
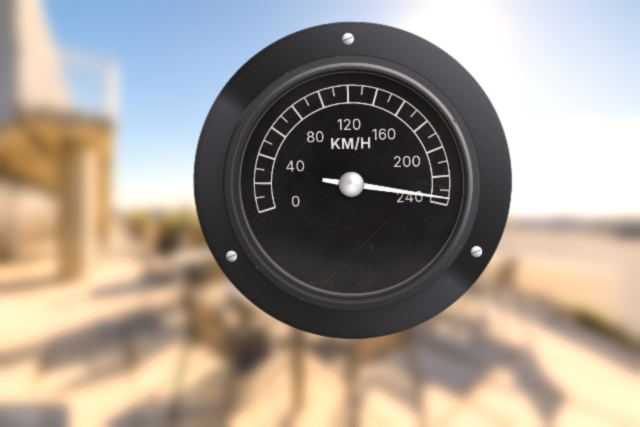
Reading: 235 km/h
